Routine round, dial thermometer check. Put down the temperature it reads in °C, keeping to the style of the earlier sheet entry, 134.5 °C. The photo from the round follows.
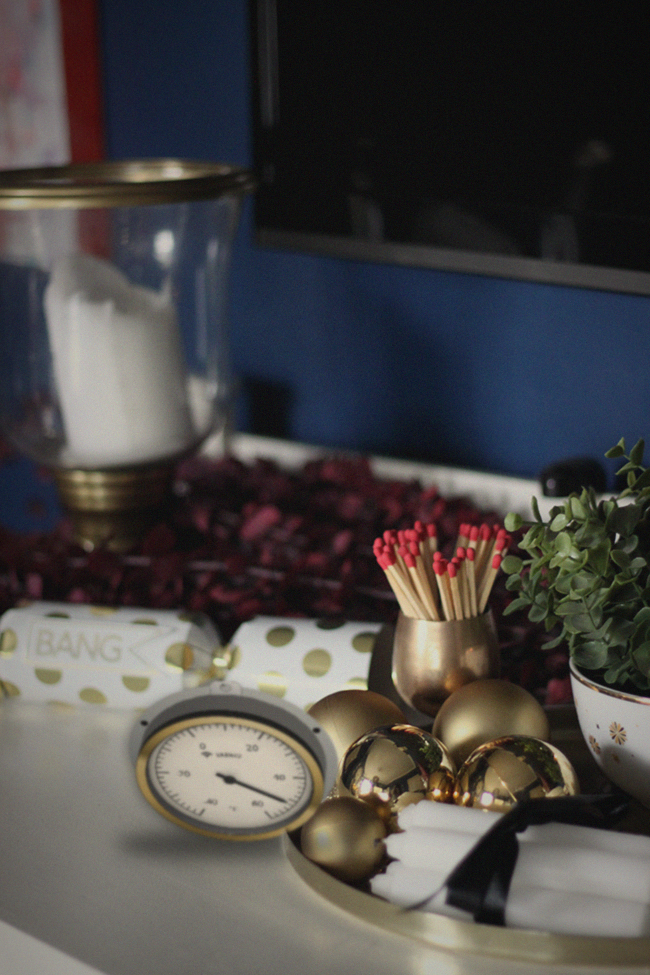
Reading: 50 °C
